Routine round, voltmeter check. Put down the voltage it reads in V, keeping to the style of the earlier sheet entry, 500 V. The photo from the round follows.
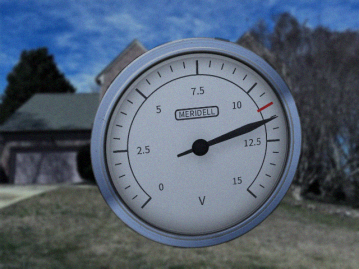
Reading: 11.5 V
